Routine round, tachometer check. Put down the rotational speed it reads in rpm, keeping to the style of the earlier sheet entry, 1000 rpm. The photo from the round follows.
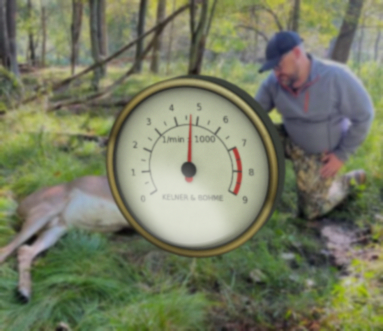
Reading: 4750 rpm
